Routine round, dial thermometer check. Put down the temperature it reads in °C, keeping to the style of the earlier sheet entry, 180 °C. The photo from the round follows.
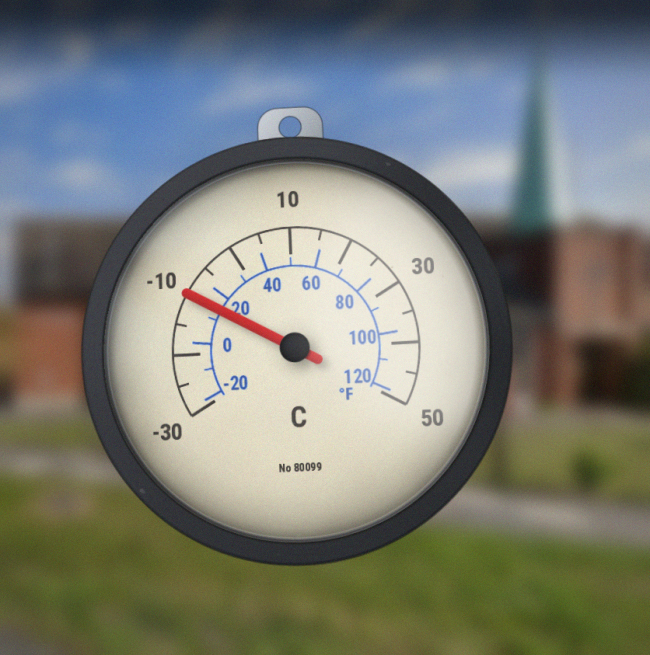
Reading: -10 °C
